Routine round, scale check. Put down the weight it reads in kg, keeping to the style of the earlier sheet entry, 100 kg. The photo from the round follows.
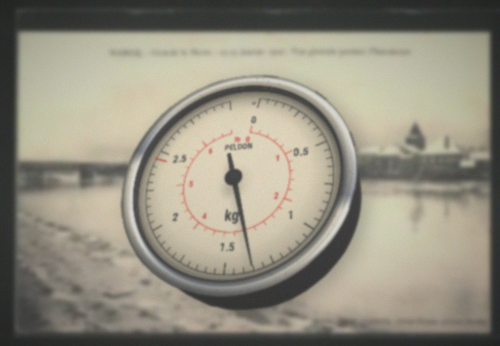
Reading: 1.35 kg
